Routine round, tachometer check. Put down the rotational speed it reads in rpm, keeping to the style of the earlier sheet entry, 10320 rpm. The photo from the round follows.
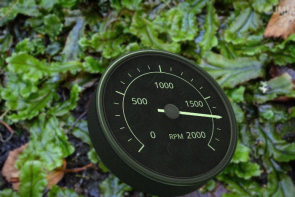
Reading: 1700 rpm
